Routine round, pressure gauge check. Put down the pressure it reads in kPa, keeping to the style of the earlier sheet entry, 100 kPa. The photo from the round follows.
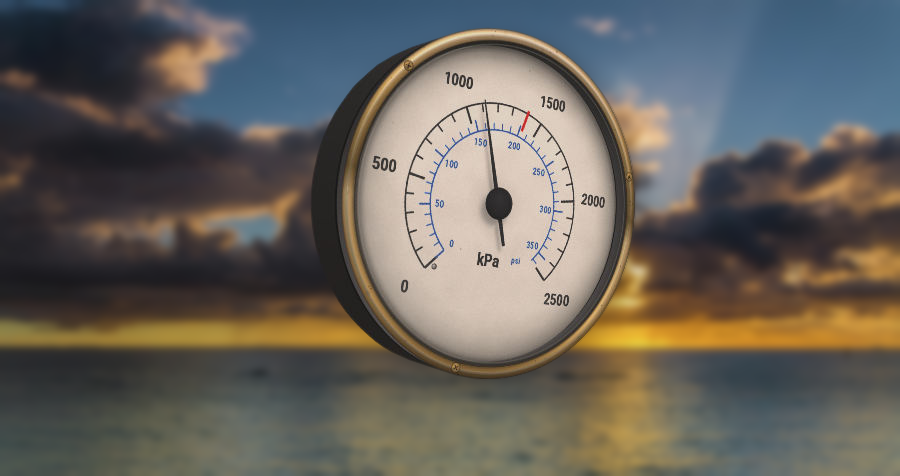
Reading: 1100 kPa
